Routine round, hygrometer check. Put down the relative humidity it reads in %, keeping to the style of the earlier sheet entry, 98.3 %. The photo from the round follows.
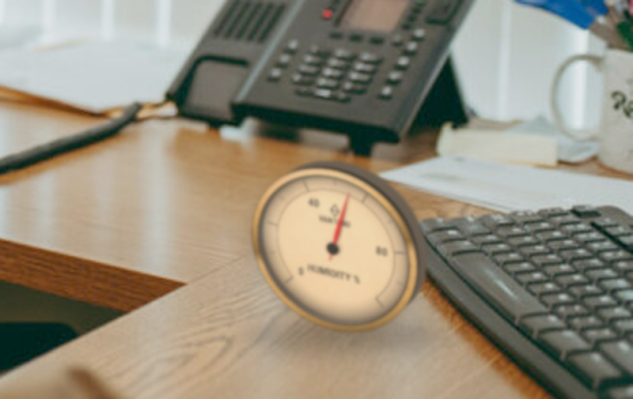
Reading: 55 %
